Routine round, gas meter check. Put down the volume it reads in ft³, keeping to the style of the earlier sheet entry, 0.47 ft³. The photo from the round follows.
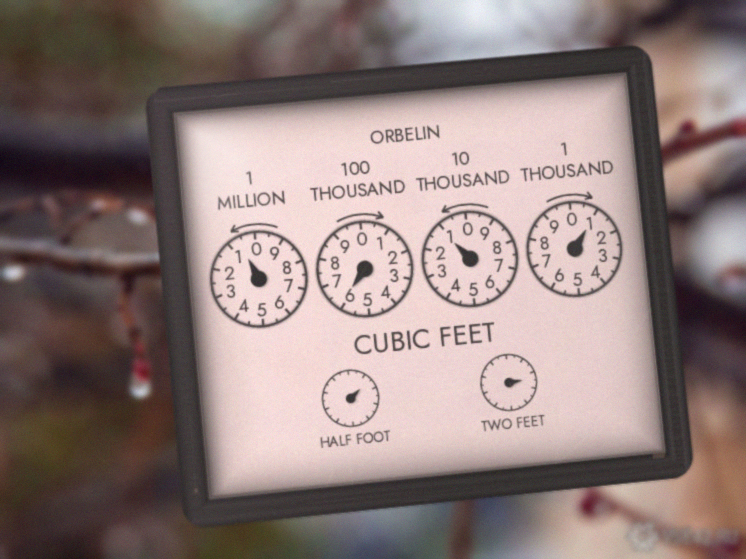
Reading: 61100 ft³
